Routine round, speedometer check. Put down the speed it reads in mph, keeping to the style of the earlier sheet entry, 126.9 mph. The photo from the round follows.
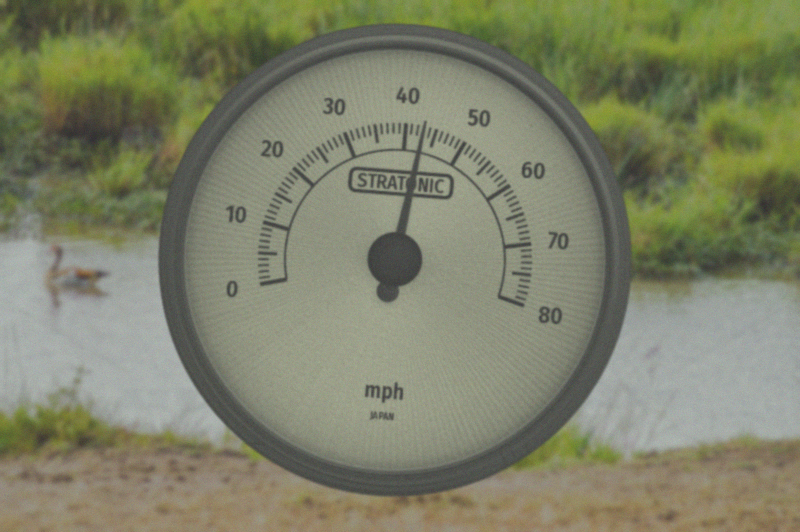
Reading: 43 mph
